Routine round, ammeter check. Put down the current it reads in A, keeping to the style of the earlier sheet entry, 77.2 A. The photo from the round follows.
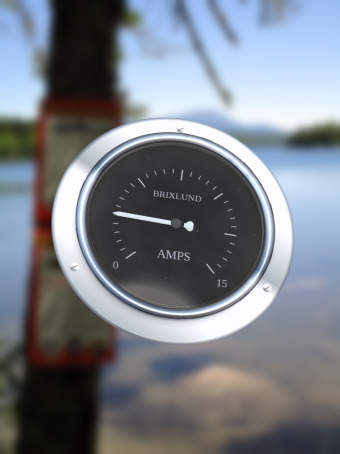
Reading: 2.5 A
